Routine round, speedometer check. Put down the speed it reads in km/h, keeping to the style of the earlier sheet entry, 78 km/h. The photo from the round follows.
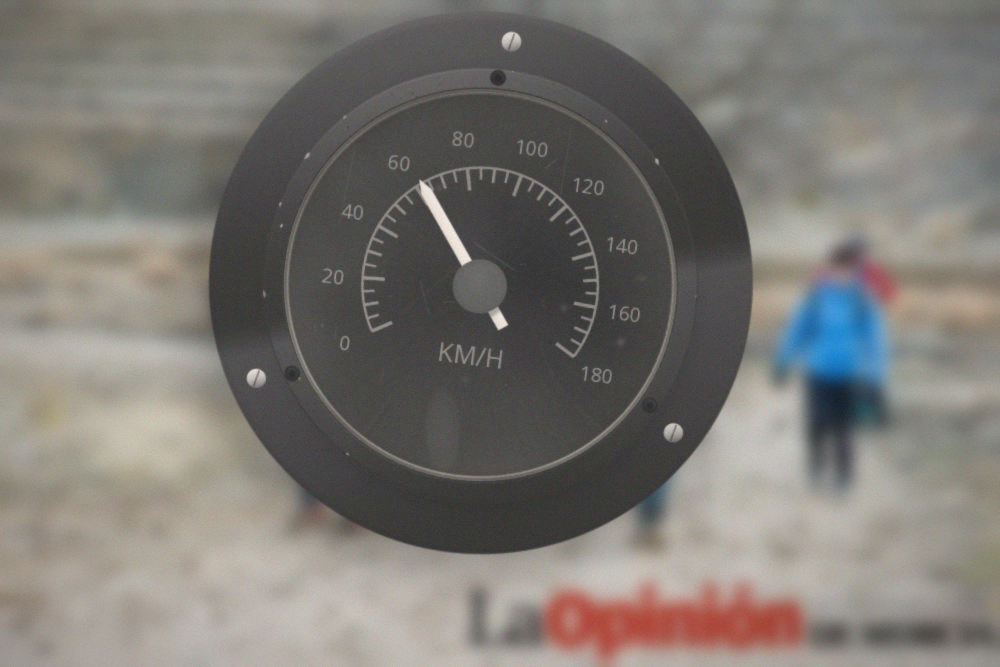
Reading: 62.5 km/h
